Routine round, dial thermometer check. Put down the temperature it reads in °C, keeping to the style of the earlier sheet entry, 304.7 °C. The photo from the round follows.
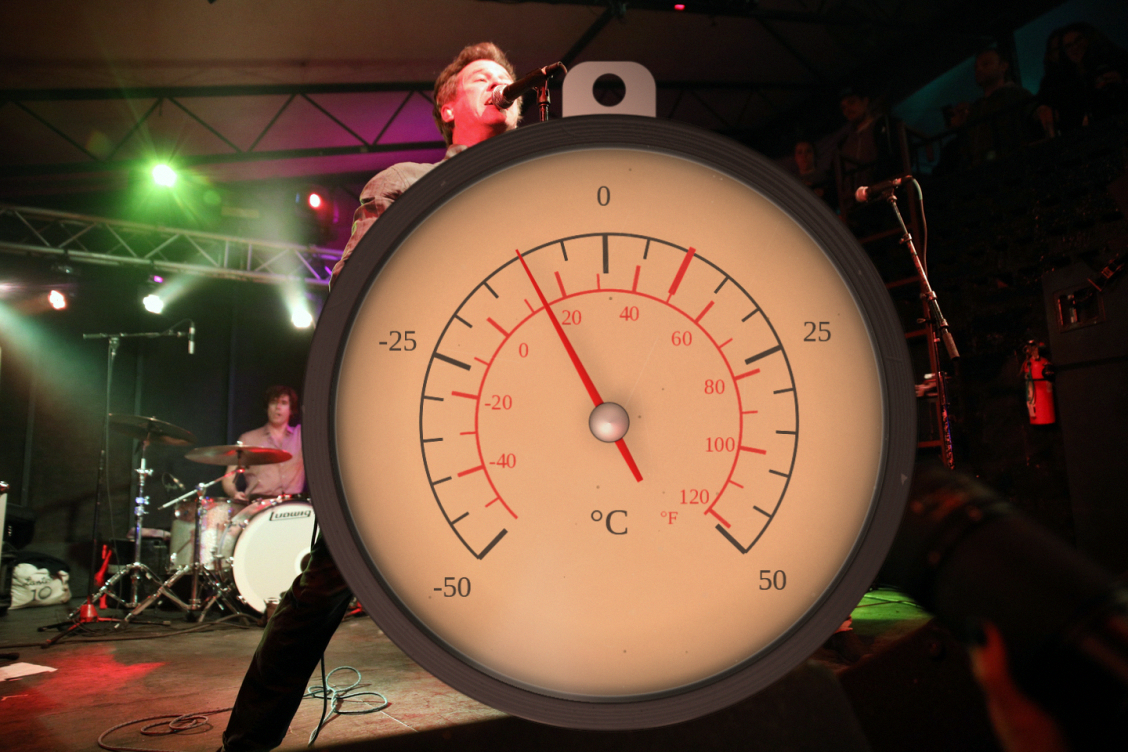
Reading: -10 °C
